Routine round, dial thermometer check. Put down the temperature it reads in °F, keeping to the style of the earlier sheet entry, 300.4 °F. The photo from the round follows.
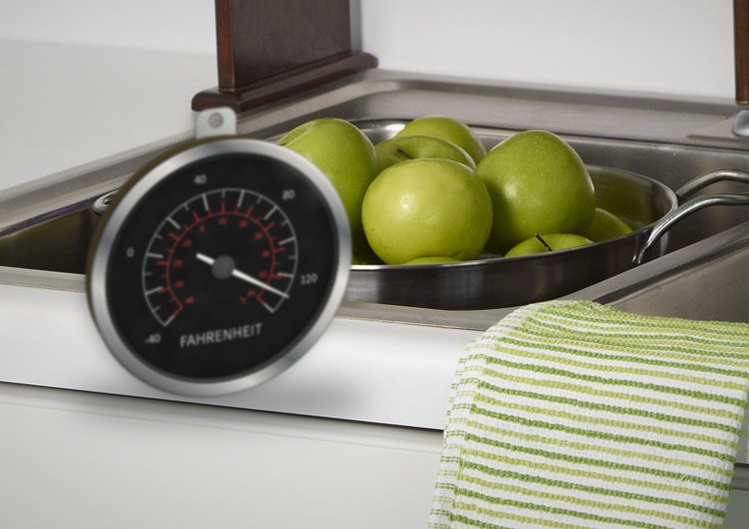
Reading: 130 °F
